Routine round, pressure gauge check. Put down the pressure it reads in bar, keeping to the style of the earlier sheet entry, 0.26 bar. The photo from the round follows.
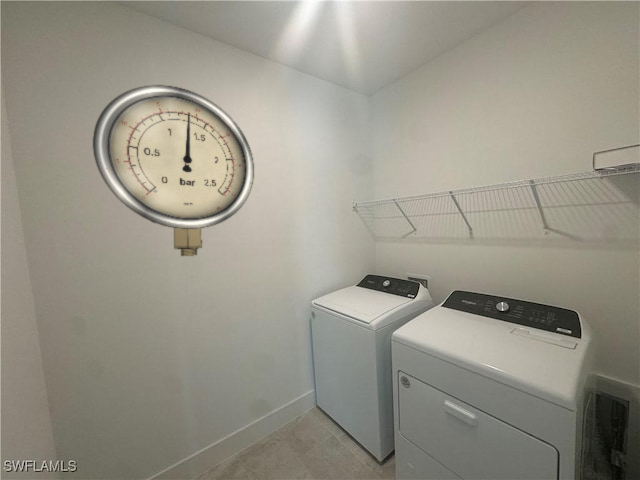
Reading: 1.3 bar
